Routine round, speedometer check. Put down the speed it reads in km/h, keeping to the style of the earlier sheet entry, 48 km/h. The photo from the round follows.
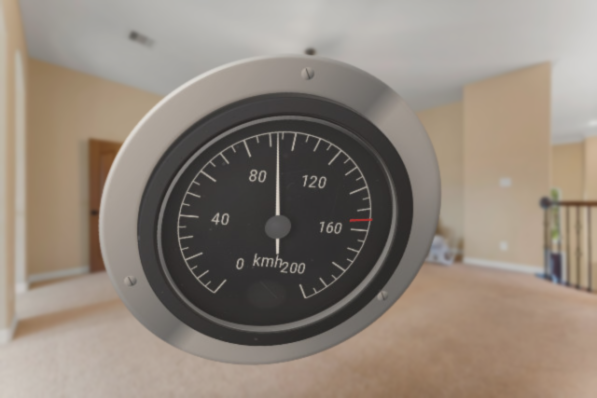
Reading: 92.5 km/h
